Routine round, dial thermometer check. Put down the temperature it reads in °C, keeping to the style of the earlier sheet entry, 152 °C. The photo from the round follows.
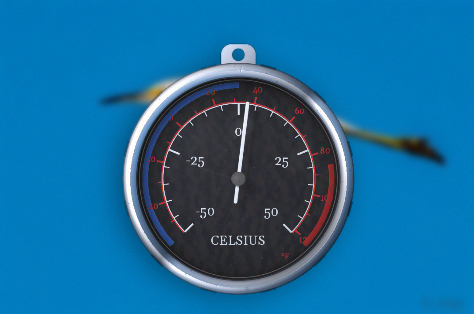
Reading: 2.5 °C
